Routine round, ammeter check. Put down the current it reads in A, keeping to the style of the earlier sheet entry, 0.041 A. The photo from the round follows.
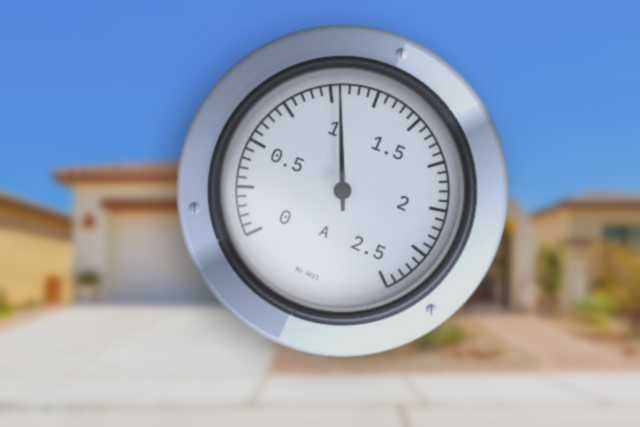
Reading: 1.05 A
